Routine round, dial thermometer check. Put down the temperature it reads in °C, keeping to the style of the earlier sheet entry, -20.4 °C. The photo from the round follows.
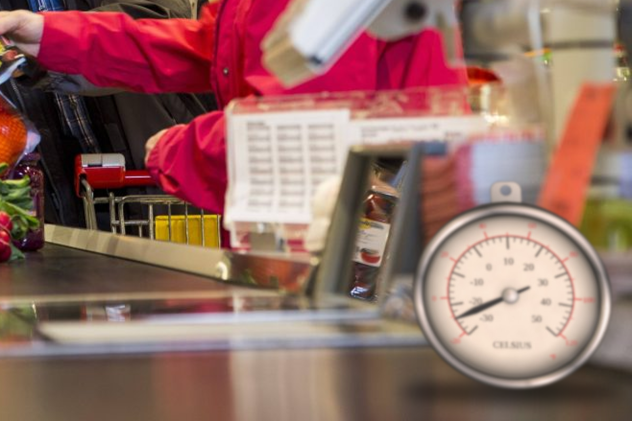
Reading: -24 °C
